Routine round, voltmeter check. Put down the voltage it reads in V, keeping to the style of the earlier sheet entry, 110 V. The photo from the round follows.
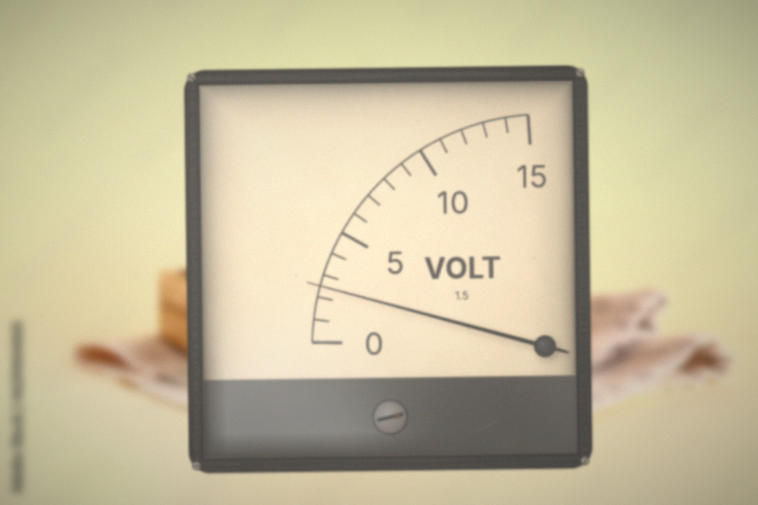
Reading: 2.5 V
